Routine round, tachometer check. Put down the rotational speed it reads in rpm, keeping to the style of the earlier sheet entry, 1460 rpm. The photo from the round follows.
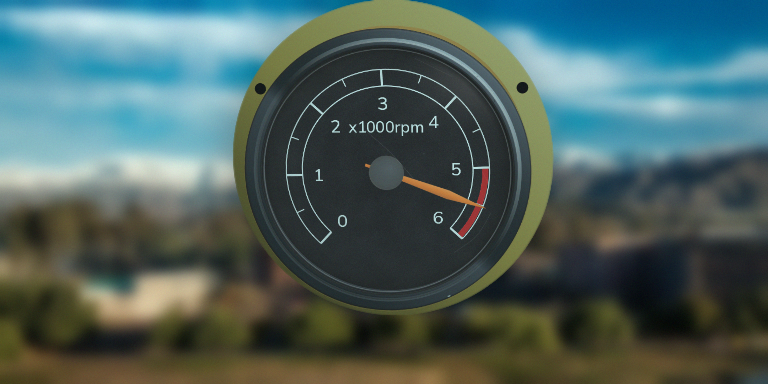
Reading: 5500 rpm
